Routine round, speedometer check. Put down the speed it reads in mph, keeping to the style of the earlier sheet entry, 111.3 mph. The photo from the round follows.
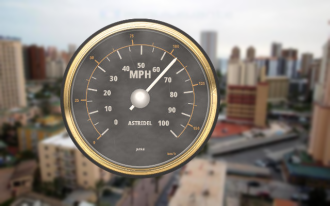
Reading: 65 mph
